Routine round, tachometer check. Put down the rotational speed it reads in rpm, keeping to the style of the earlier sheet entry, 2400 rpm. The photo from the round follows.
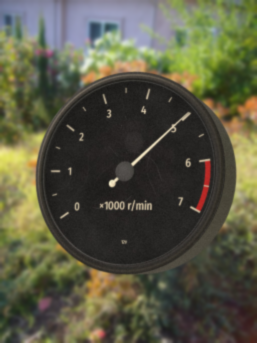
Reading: 5000 rpm
